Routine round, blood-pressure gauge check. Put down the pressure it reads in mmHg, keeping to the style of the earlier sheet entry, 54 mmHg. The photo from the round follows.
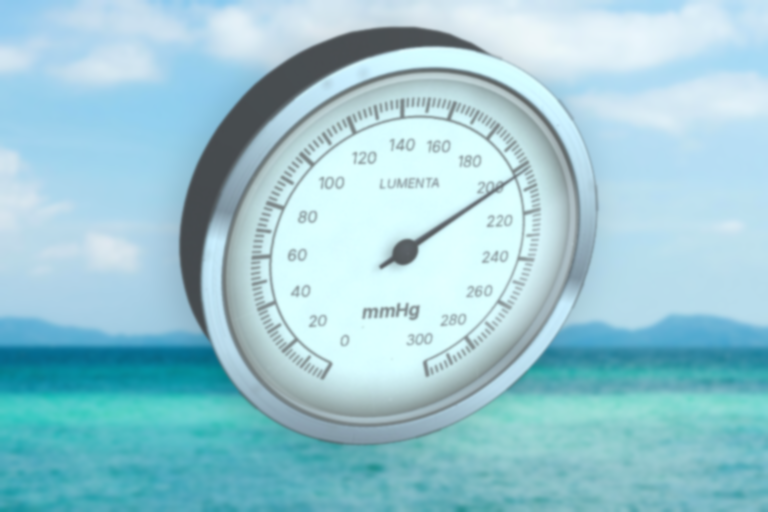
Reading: 200 mmHg
